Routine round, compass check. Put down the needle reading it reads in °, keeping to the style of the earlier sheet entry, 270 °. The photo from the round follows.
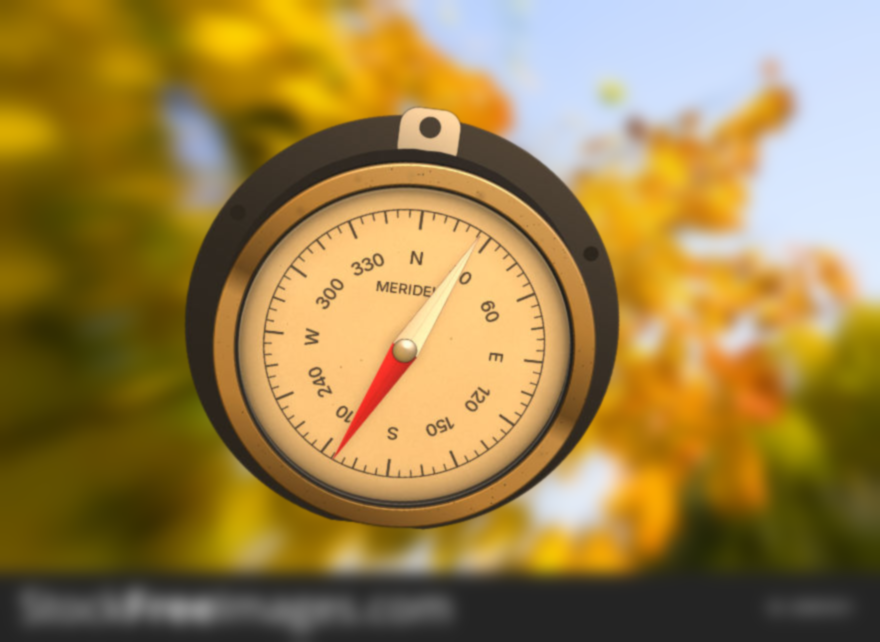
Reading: 205 °
